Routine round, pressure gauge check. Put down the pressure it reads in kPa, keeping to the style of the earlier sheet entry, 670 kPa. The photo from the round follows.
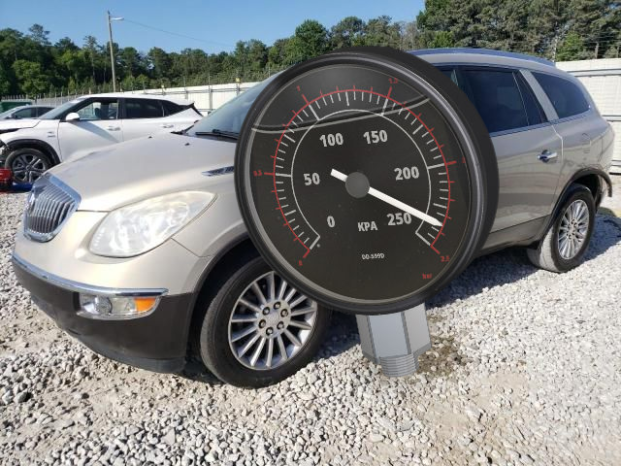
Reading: 235 kPa
